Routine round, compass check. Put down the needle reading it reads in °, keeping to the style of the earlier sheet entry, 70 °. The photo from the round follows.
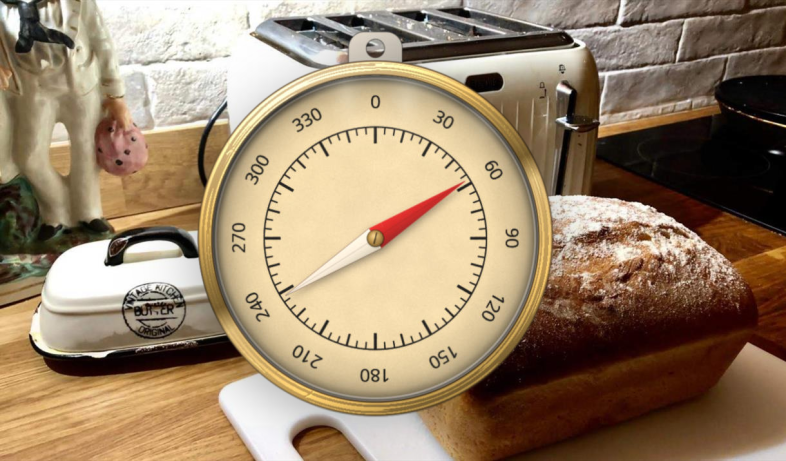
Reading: 57.5 °
